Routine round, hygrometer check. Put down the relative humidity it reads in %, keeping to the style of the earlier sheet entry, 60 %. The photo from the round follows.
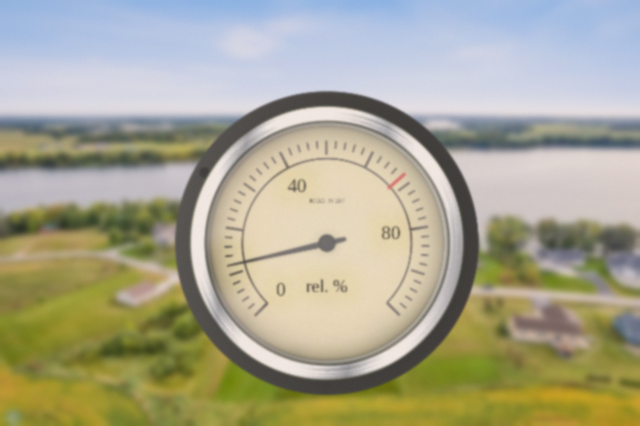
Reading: 12 %
